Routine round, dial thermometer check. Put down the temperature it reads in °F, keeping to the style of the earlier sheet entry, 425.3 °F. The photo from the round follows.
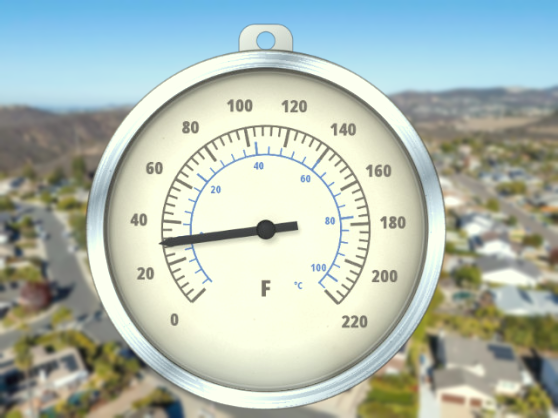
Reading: 30 °F
